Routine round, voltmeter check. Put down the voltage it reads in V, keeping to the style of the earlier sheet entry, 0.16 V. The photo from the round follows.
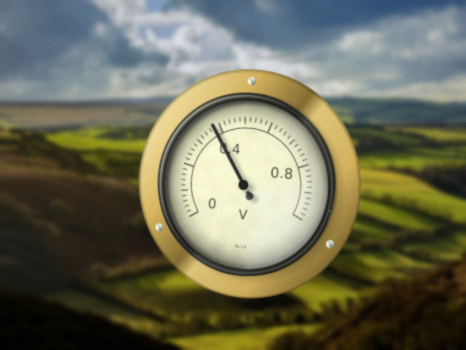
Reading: 0.38 V
